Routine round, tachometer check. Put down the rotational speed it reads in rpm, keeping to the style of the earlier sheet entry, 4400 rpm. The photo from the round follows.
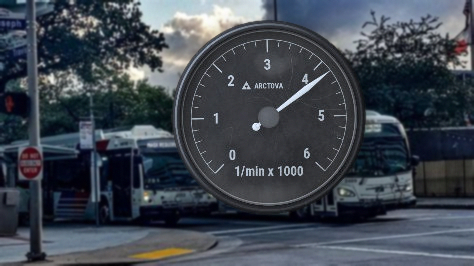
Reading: 4200 rpm
